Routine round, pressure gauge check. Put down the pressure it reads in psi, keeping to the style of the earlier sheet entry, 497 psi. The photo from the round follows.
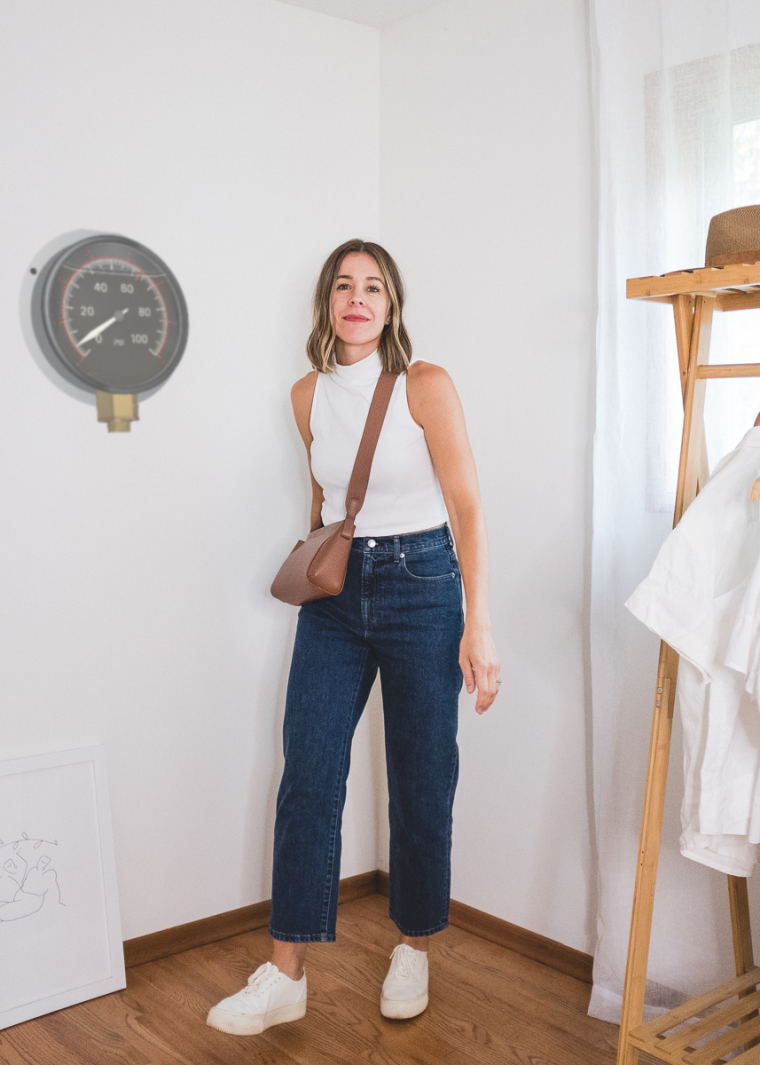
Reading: 5 psi
